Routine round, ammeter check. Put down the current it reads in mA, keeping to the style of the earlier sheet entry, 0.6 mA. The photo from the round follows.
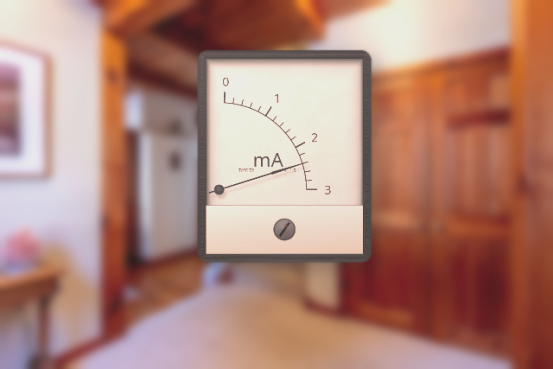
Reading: 2.4 mA
